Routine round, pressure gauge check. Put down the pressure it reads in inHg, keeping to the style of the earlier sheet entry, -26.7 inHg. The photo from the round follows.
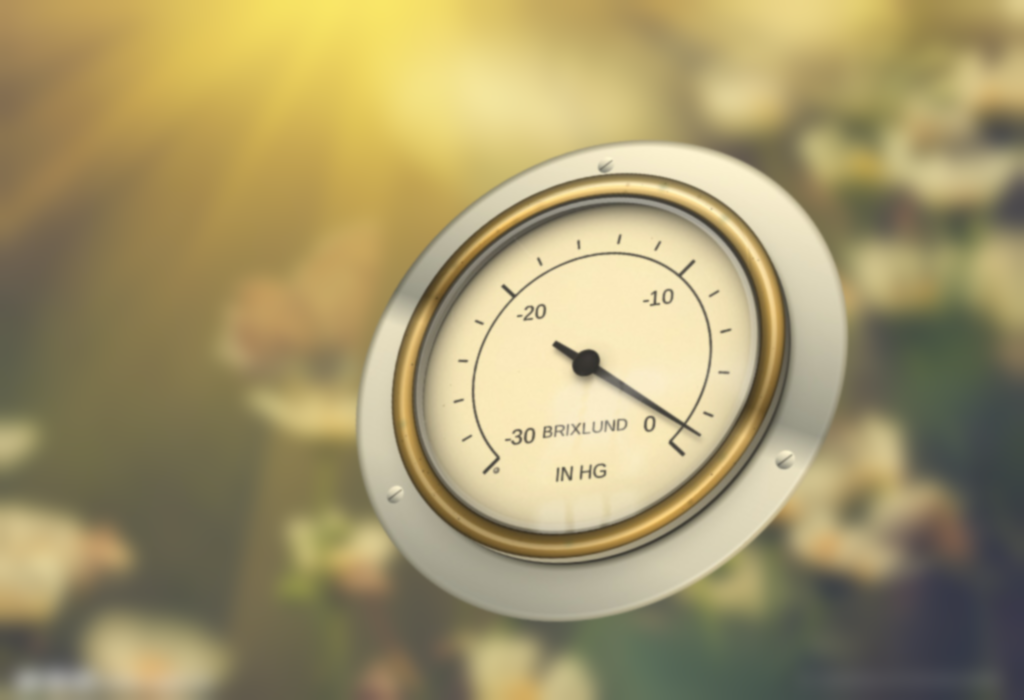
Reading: -1 inHg
